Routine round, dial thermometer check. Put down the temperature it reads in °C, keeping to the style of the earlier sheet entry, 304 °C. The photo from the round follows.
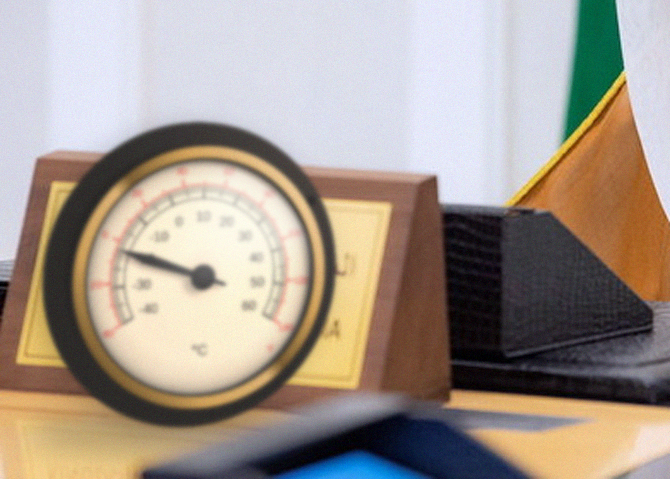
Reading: -20 °C
